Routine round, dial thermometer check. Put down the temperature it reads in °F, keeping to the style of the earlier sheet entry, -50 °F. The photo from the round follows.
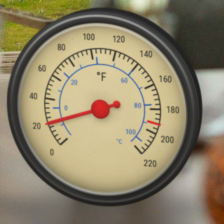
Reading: 20 °F
